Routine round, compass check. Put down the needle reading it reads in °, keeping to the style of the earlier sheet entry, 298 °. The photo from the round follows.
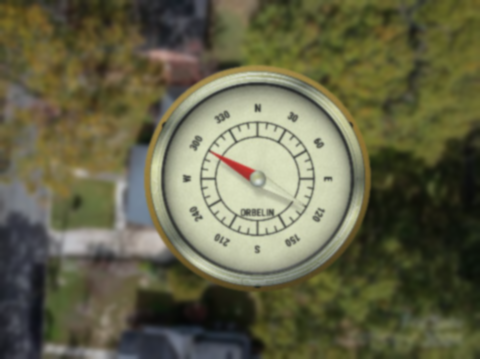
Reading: 300 °
